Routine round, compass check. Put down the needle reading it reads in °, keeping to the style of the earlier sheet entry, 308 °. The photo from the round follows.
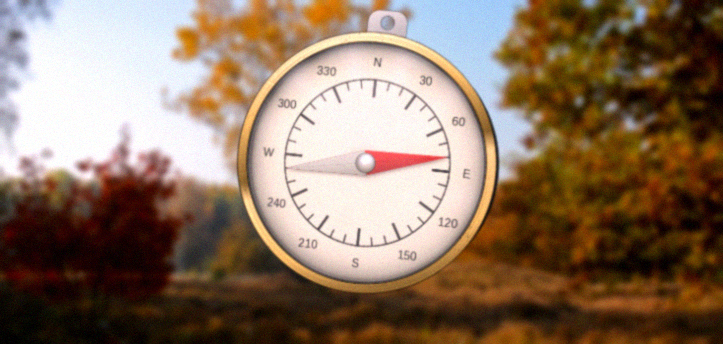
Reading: 80 °
